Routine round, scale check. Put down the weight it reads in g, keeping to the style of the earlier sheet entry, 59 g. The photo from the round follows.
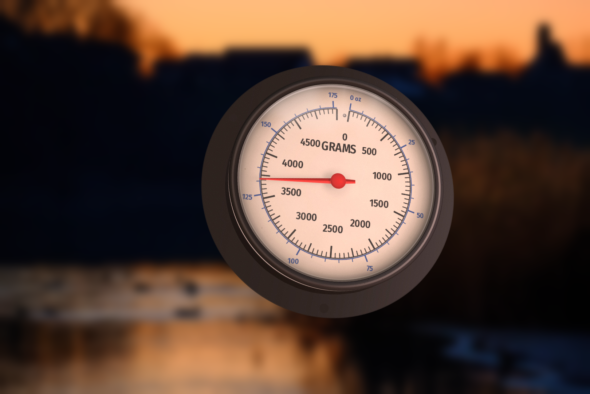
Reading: 3700 g
